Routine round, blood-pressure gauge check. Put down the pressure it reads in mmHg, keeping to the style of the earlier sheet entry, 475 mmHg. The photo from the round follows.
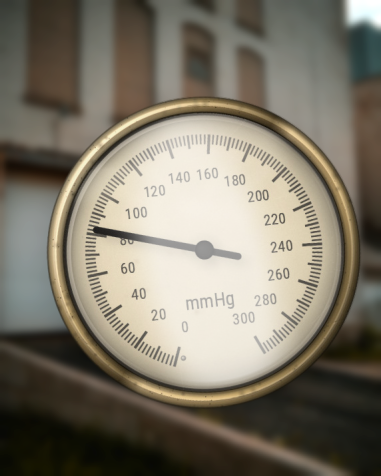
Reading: 82 mmHg
